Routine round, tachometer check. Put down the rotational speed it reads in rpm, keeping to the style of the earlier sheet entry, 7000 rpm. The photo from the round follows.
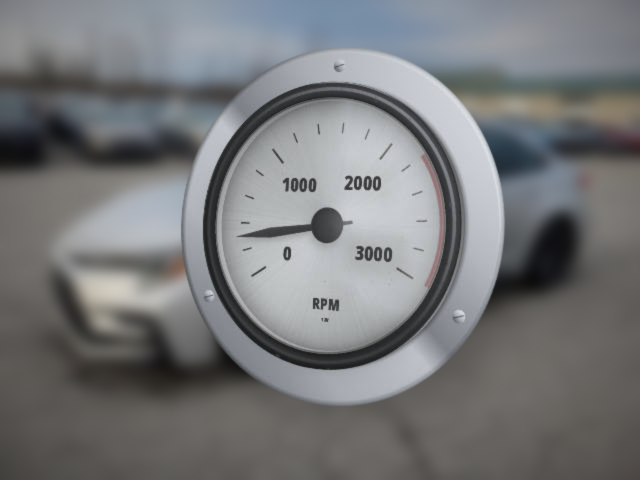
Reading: 300 rpm
